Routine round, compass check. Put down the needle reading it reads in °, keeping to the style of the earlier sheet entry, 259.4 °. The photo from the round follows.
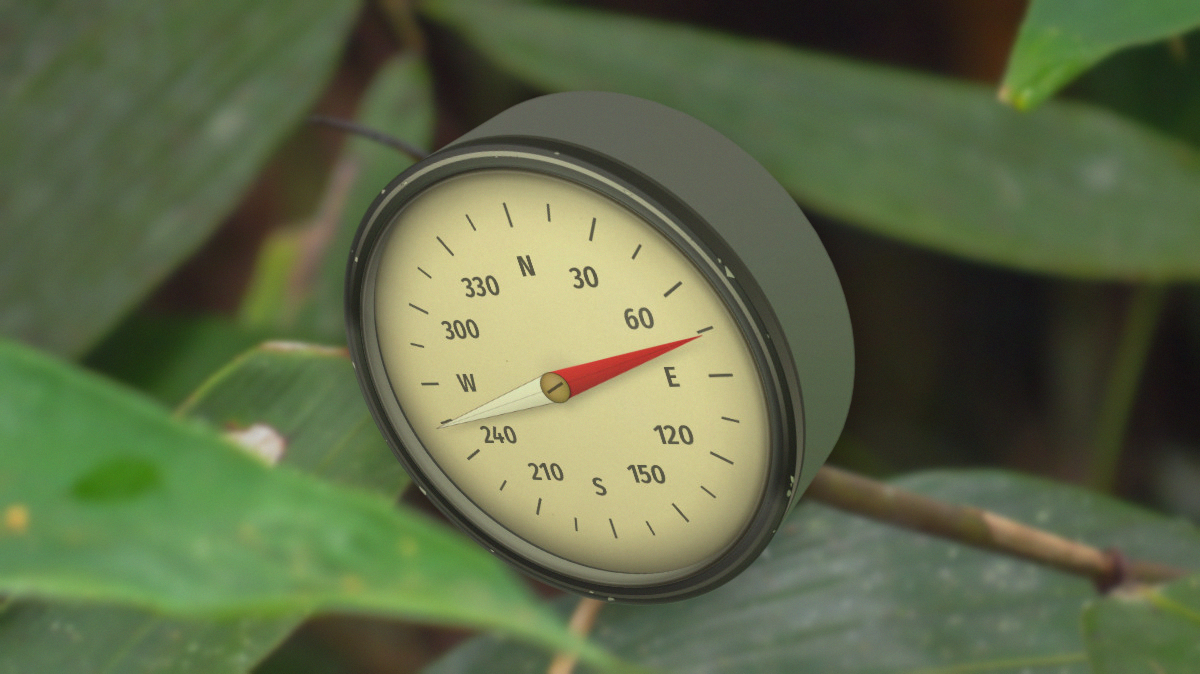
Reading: 75 °
